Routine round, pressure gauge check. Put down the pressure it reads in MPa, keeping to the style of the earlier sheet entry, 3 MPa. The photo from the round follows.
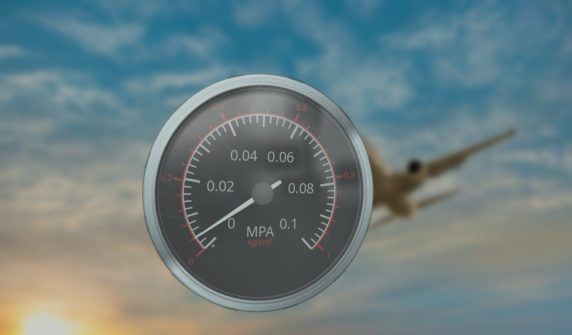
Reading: 0.004 MPa
